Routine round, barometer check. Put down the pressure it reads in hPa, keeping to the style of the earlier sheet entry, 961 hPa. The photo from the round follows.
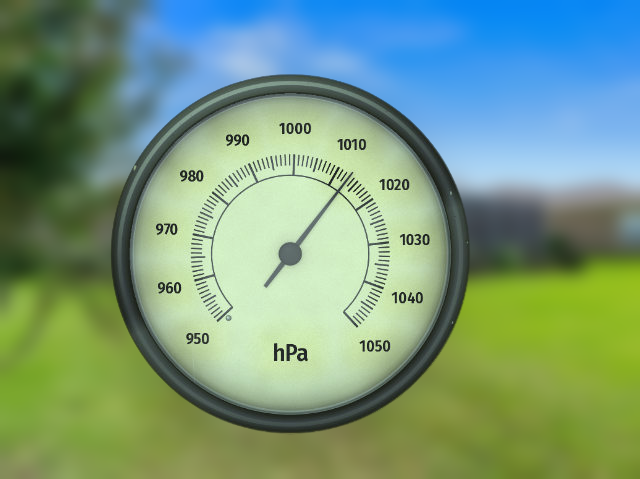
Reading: 1013 hPa
